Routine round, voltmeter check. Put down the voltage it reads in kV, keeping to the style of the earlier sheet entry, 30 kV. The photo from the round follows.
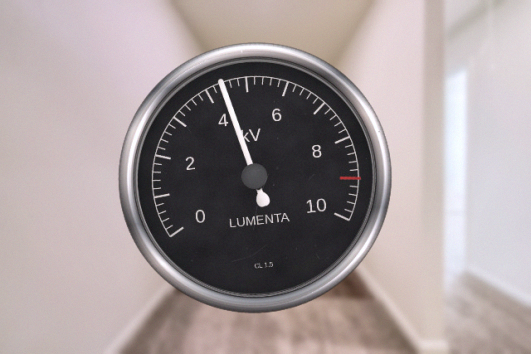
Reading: 4.4 kV
